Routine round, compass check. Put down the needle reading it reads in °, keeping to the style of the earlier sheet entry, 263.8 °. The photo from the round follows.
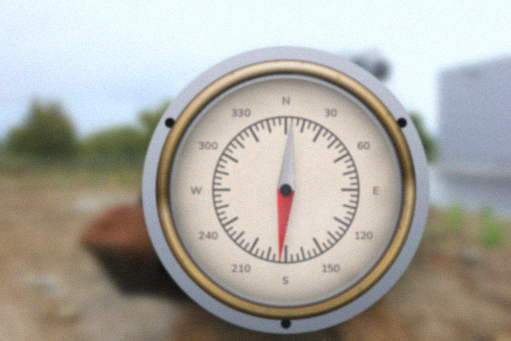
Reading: 185 °
